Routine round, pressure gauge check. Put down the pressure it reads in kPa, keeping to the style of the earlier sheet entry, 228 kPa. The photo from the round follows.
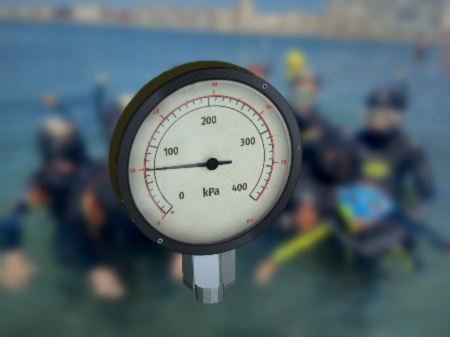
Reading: 70 kPa
